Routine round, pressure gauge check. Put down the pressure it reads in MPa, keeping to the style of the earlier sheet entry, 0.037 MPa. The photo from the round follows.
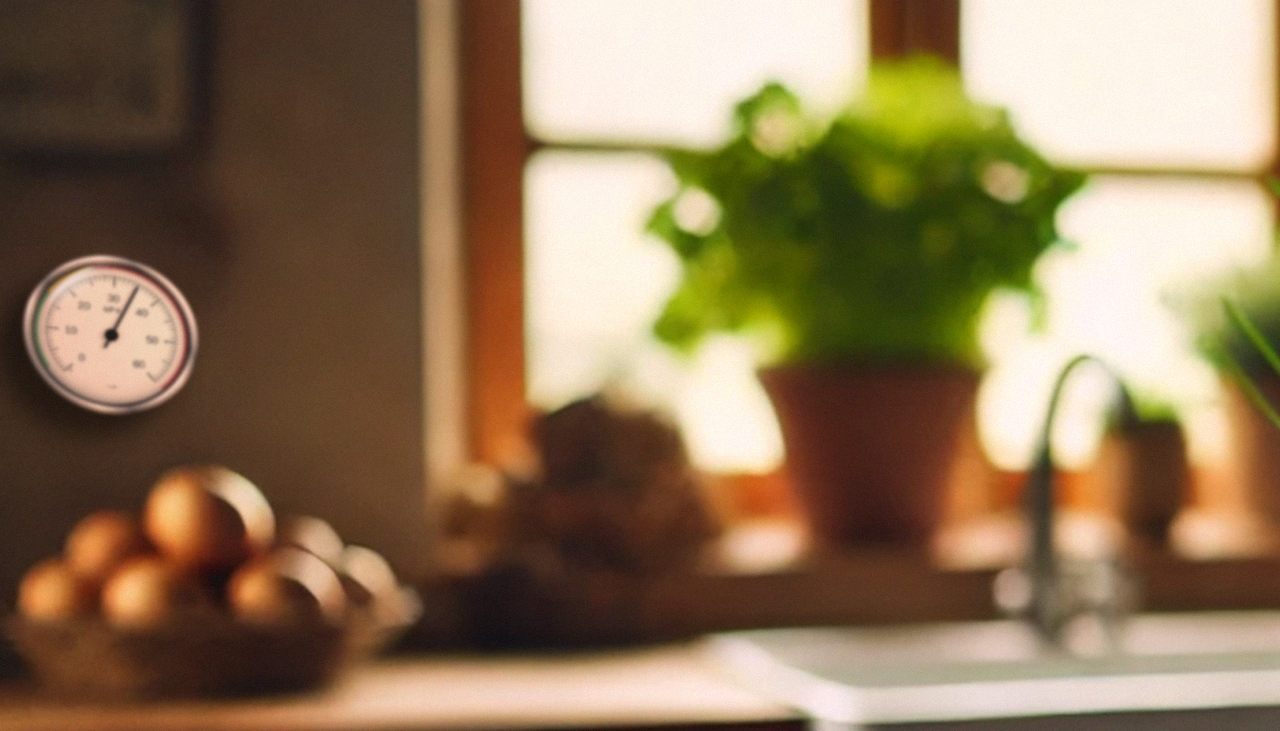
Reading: 35 MPa
